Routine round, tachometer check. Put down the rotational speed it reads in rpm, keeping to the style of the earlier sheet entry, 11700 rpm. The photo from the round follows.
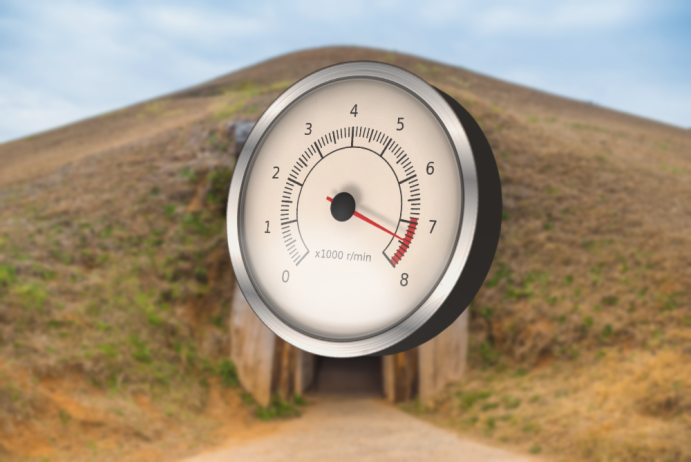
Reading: 7400 rpm
